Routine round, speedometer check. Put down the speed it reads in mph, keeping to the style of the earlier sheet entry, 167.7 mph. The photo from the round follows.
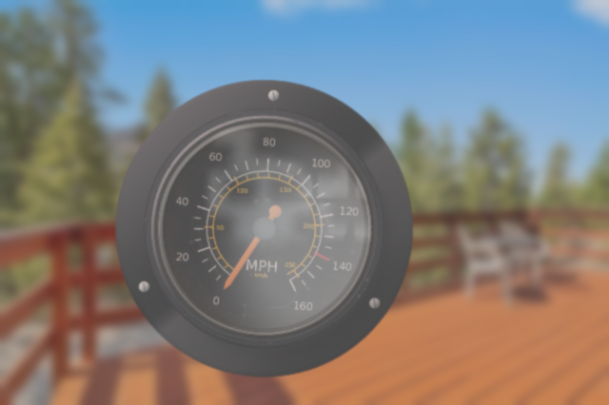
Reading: 0 mph
